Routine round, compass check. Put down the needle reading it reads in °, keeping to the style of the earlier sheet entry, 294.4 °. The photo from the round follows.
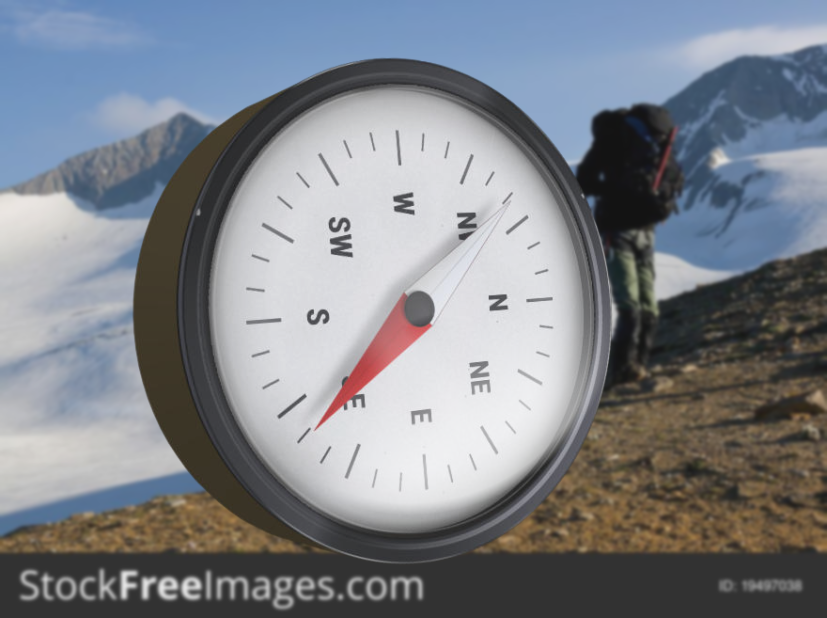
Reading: 140 °
